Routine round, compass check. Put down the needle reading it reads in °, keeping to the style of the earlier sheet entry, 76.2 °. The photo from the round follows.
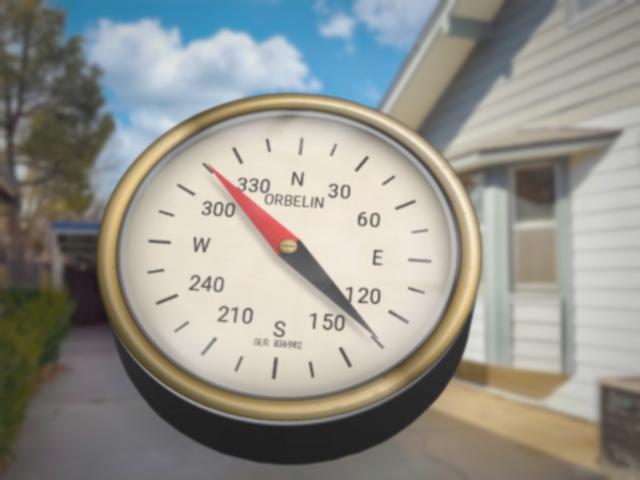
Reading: 315 °
